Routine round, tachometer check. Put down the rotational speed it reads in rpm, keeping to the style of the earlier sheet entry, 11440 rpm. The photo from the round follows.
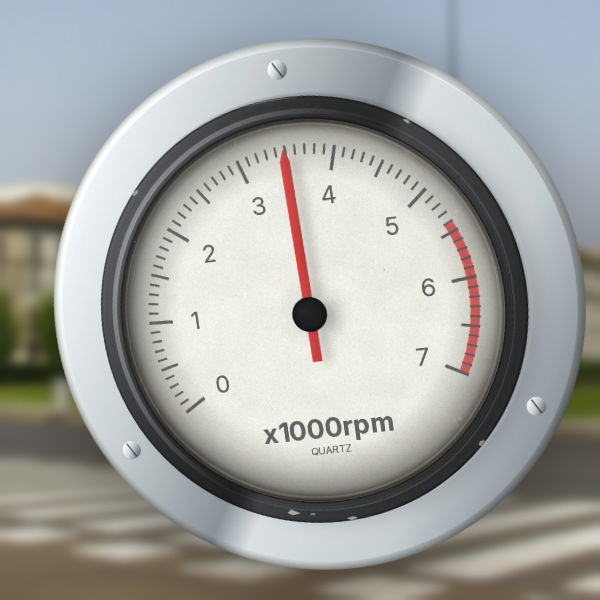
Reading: 3500 rpm
